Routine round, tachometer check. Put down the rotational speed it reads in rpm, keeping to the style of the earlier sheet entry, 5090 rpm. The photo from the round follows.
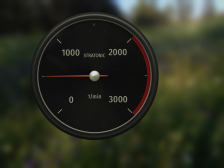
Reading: 500 rpm
